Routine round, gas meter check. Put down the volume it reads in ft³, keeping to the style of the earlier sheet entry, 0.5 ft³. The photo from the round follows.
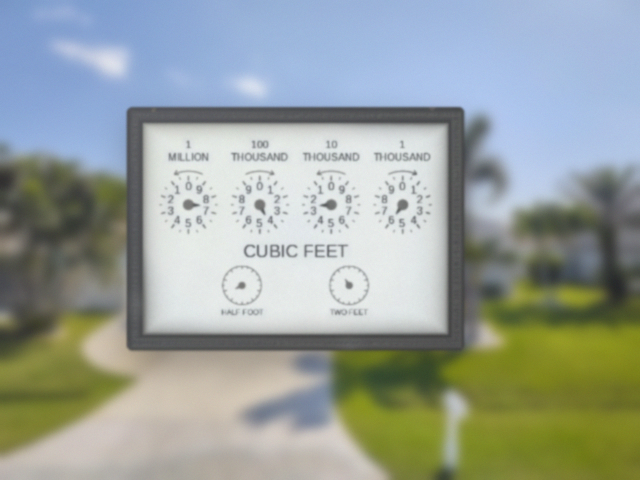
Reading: 742600 ft³
